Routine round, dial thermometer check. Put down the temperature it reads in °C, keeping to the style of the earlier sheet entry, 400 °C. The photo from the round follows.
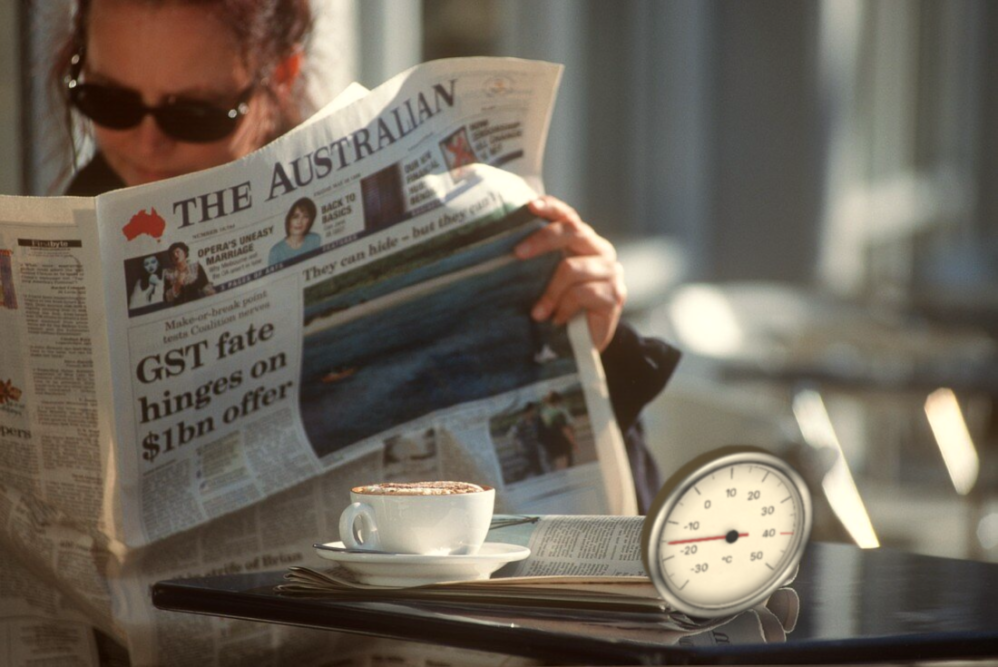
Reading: -15 °C
